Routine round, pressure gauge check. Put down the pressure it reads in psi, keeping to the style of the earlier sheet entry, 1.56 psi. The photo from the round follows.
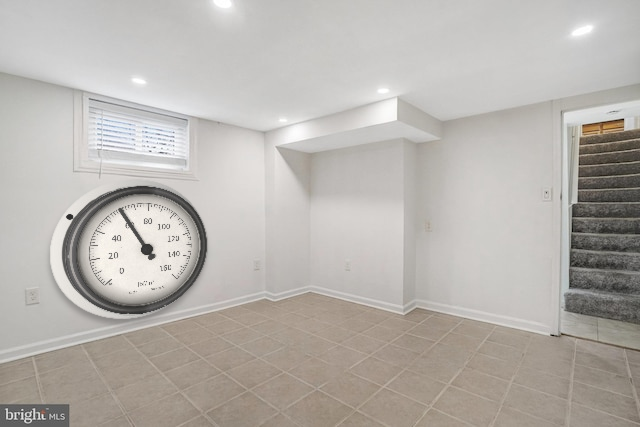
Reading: 60 psi
